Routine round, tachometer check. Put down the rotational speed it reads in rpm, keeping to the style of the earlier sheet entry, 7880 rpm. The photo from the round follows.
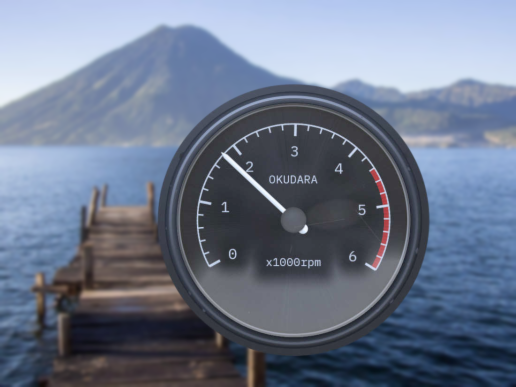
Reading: 1800 rpm
